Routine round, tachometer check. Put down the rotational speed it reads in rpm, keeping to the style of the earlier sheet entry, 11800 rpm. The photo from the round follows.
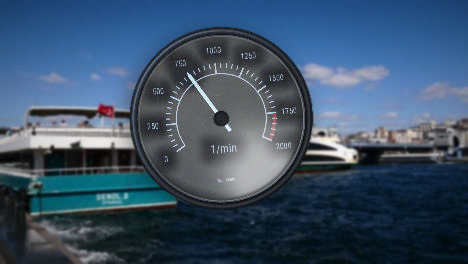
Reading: 750 rpm
